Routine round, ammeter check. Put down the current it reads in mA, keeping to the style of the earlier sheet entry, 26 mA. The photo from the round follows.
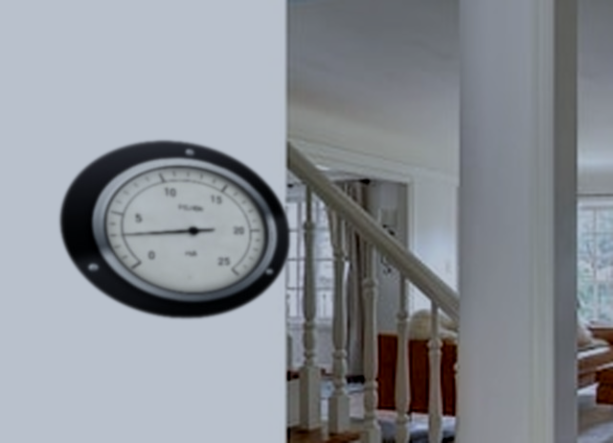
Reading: 3 mA
